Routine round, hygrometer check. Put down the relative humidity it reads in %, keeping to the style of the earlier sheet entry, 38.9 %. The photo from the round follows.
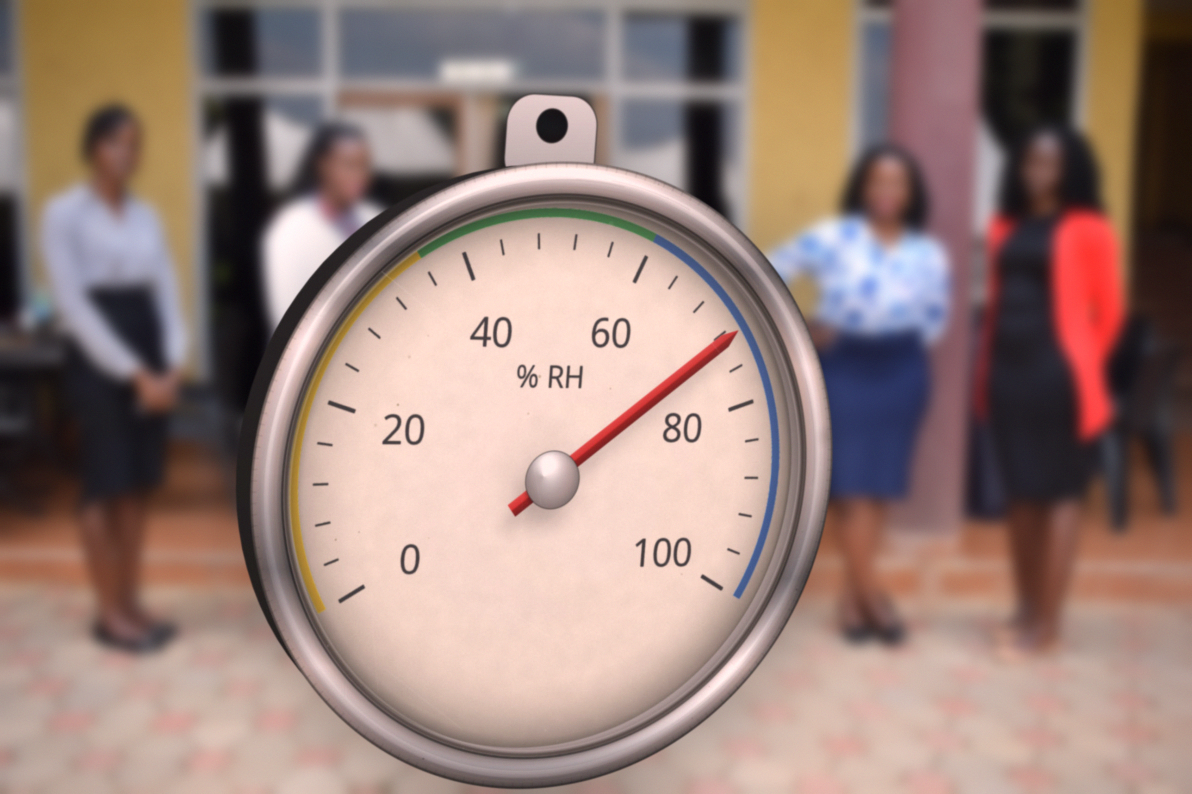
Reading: 72 %
